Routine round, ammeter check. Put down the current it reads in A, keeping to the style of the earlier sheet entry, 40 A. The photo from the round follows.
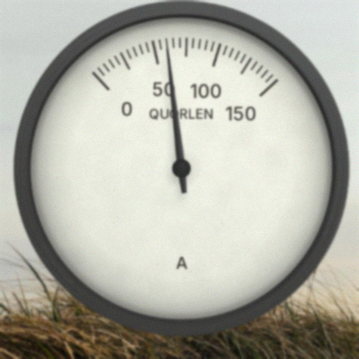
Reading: 60 A
